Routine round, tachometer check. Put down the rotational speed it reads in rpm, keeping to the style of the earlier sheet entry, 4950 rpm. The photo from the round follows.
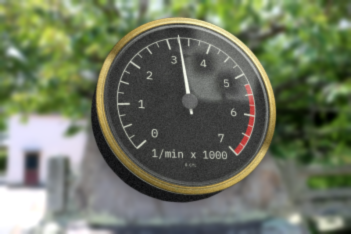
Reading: 3250 rpm
